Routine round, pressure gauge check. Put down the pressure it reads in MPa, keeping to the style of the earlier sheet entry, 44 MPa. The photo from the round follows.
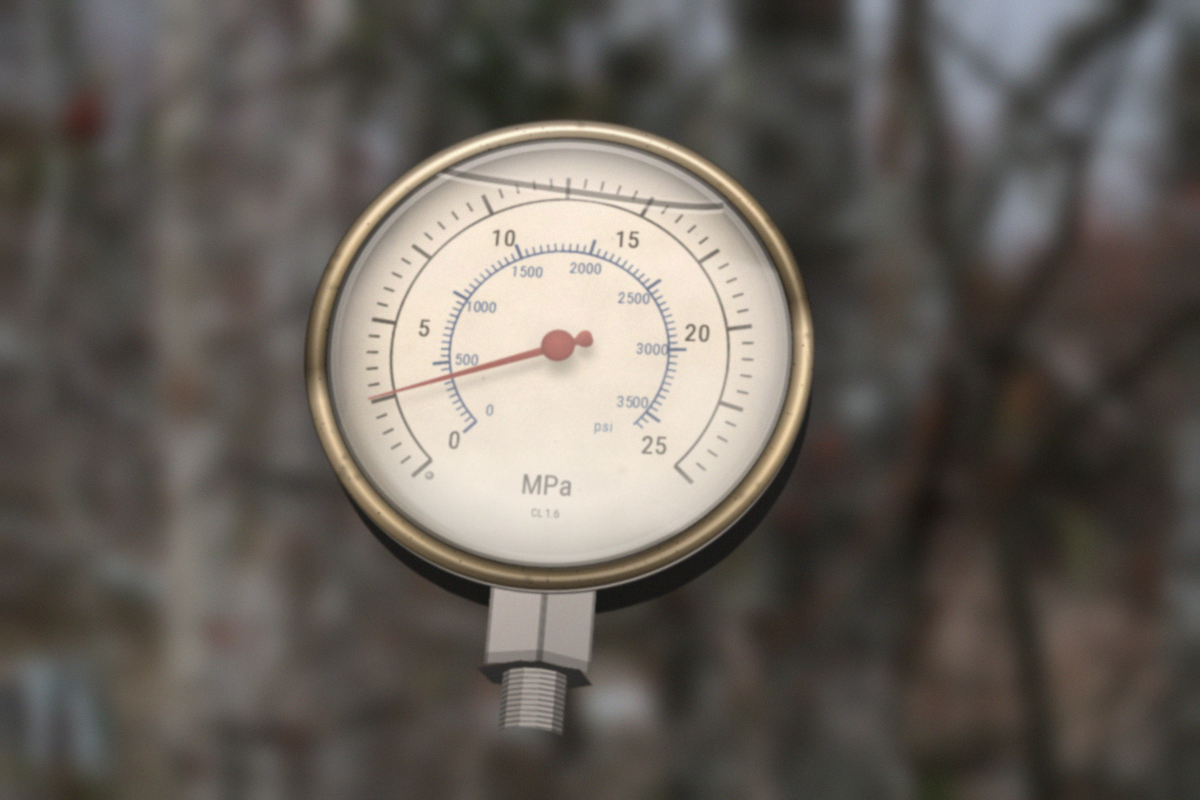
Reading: 2.5 MPa
